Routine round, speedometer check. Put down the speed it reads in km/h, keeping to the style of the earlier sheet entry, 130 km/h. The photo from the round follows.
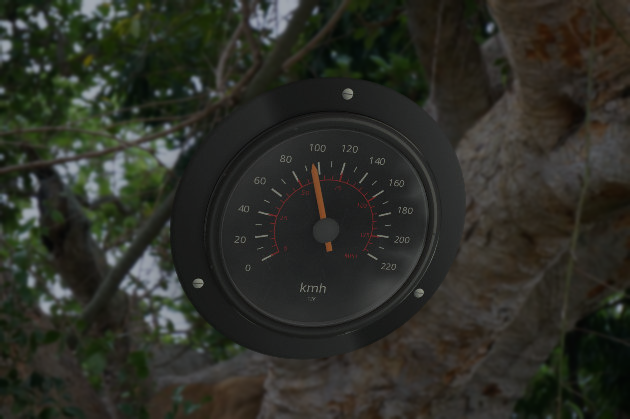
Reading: 95 km/h
